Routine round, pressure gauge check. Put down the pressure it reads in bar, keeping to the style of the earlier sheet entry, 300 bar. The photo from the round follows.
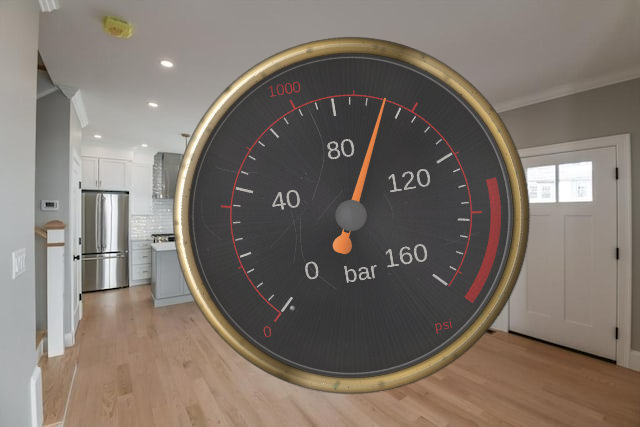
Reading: 95 bar
